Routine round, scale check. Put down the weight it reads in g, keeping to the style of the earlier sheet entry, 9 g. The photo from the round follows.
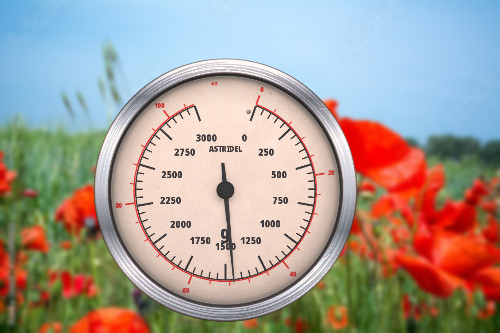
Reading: 1450 g
